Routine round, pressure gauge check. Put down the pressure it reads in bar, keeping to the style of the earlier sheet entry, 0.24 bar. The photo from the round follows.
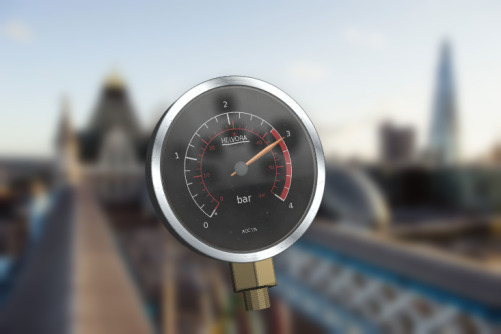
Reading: 3 bar
